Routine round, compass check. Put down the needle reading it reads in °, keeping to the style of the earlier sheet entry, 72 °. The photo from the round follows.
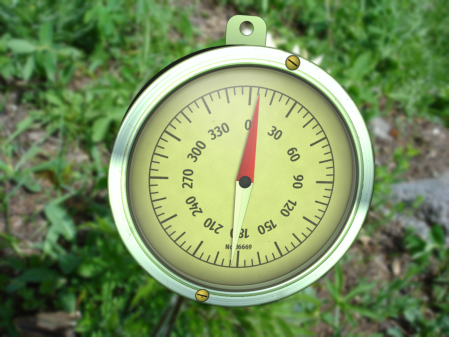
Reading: 5 °
